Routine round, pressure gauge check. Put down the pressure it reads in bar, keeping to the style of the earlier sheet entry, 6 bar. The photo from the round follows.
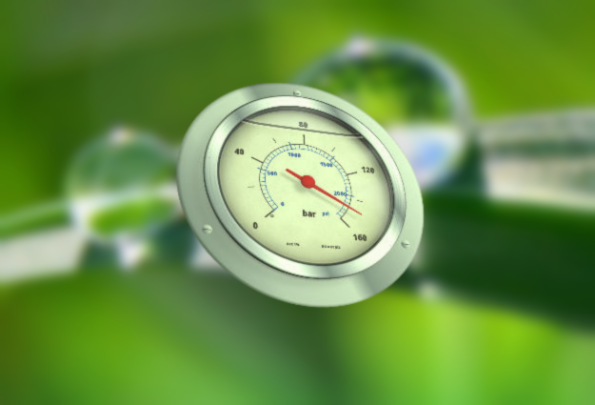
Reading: 150 bar
